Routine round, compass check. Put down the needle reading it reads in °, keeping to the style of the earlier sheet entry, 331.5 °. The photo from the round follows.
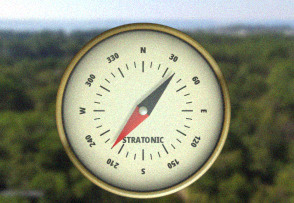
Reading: 220 °
